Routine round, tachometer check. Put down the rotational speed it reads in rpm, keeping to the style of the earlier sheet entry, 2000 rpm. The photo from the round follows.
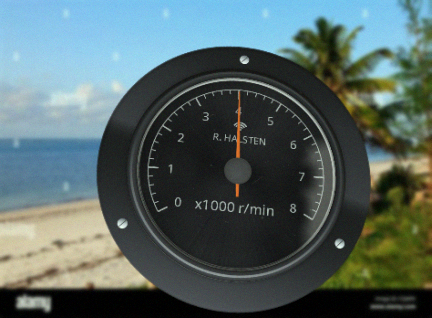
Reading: 4000 rpm
